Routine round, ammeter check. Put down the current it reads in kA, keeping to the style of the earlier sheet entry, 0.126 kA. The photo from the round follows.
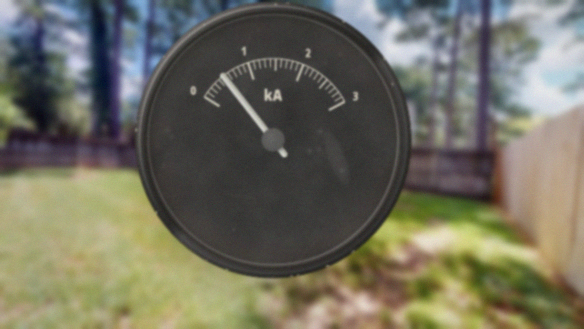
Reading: 0.5 kA
